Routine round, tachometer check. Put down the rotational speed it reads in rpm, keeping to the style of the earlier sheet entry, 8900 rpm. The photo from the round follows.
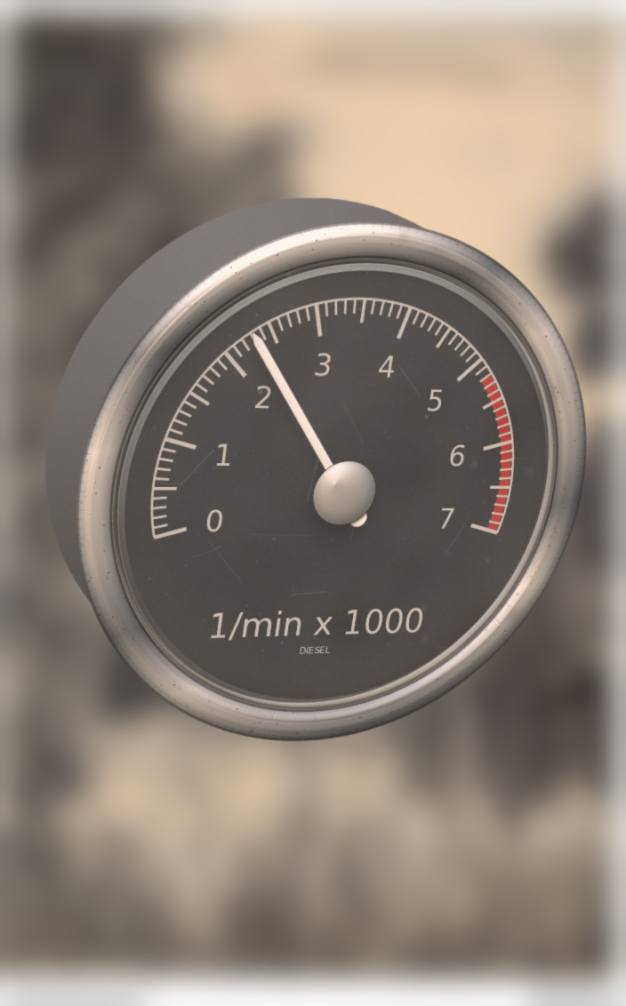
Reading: 2300 rpm
